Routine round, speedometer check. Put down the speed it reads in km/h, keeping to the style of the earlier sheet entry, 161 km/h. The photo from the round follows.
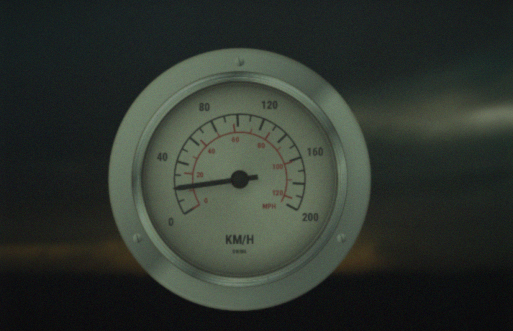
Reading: 20 km/h
